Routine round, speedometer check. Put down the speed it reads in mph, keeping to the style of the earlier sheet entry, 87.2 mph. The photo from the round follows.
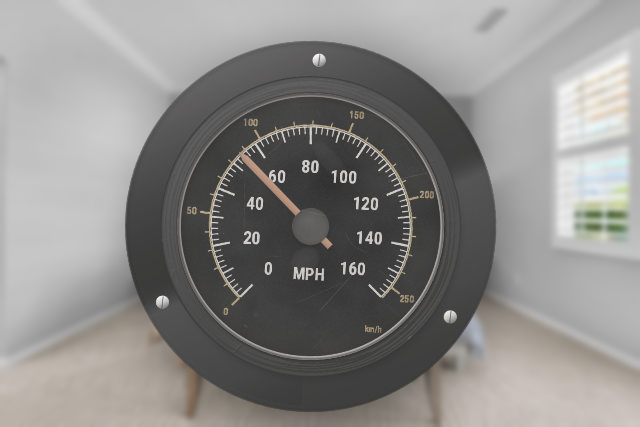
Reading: 54 mph
